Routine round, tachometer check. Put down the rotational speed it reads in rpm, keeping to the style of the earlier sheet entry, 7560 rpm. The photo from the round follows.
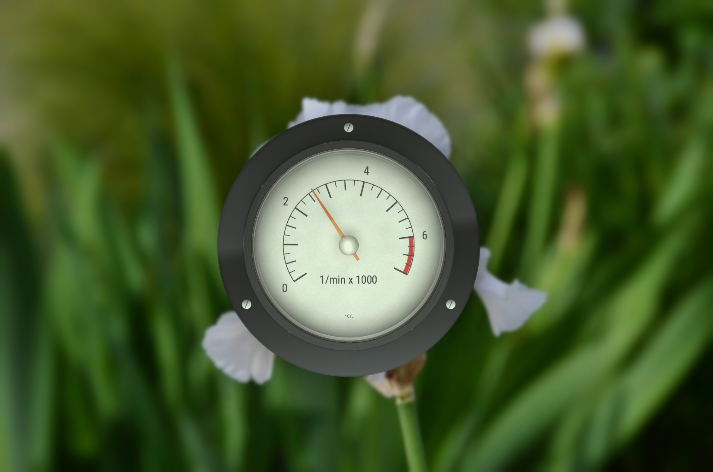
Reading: 2625 rpm
